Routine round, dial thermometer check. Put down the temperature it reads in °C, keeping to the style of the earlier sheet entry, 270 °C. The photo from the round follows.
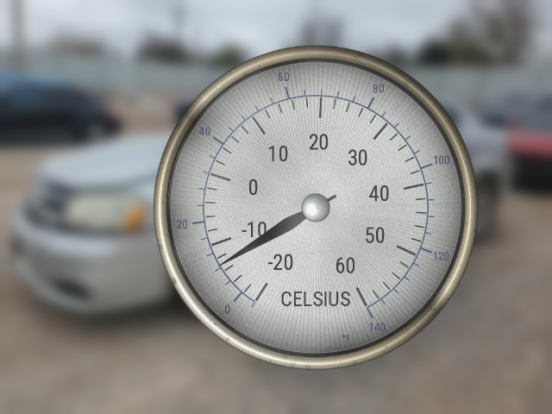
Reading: -13 °C
